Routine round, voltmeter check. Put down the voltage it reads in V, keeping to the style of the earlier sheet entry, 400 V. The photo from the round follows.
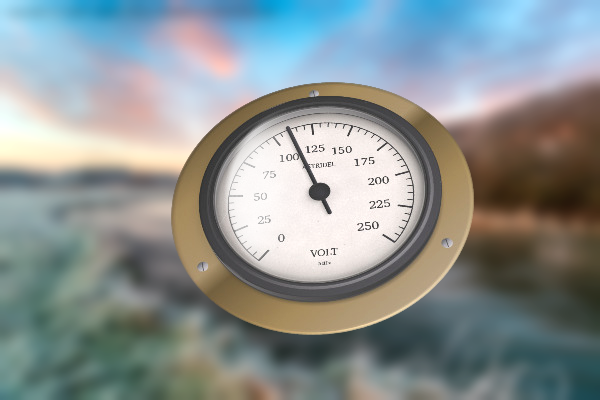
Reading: 110 V
